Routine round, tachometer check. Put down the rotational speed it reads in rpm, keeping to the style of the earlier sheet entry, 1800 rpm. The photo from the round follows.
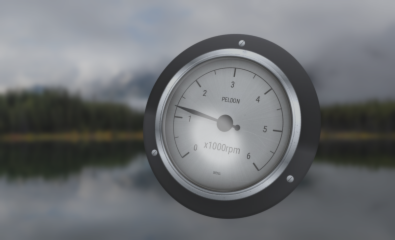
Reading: 1250 rpm
